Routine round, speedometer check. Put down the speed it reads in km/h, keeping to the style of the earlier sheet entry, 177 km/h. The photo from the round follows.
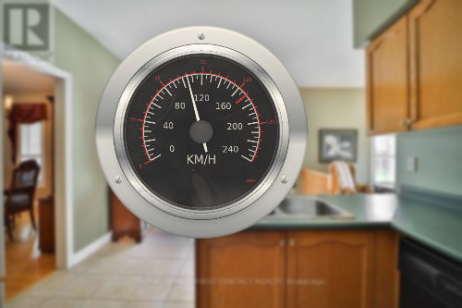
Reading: 105 km/h
